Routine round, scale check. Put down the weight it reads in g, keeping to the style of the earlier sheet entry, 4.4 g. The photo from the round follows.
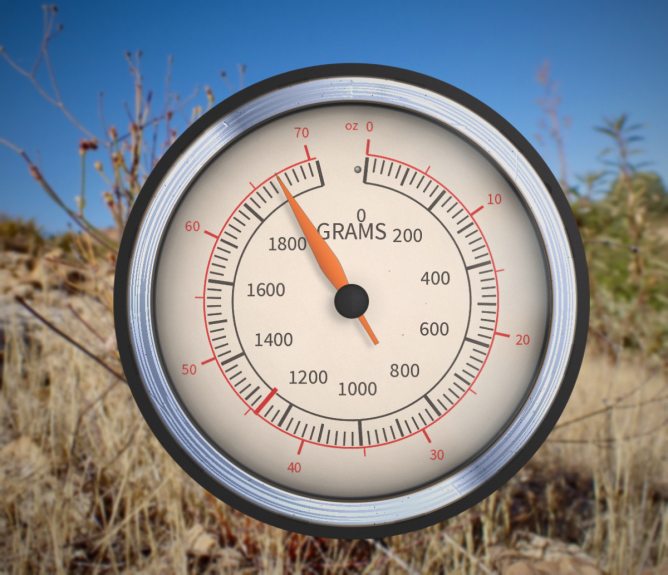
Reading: 1900 g
